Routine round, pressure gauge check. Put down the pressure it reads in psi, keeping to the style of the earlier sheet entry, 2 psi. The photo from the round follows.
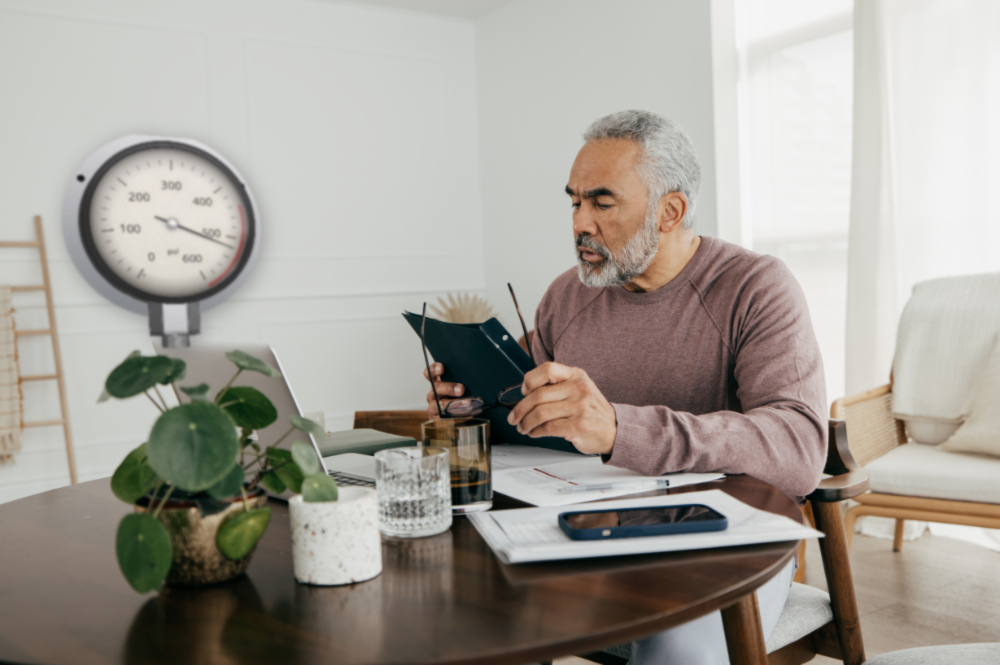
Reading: 520 psi
